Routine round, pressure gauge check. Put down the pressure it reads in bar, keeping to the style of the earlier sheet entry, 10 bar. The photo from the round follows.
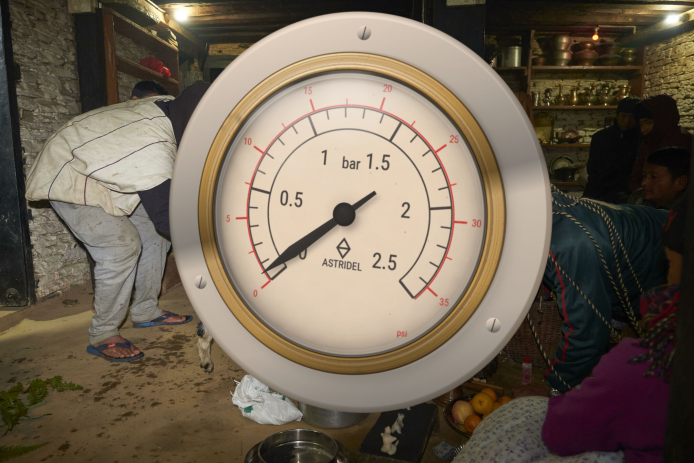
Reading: 0.05 bar
